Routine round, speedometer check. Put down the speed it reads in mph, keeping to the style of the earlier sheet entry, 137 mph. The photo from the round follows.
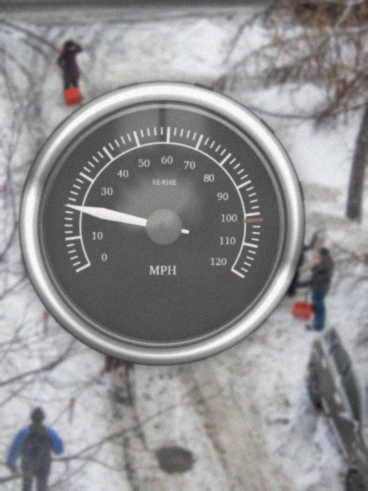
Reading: 20 mph
